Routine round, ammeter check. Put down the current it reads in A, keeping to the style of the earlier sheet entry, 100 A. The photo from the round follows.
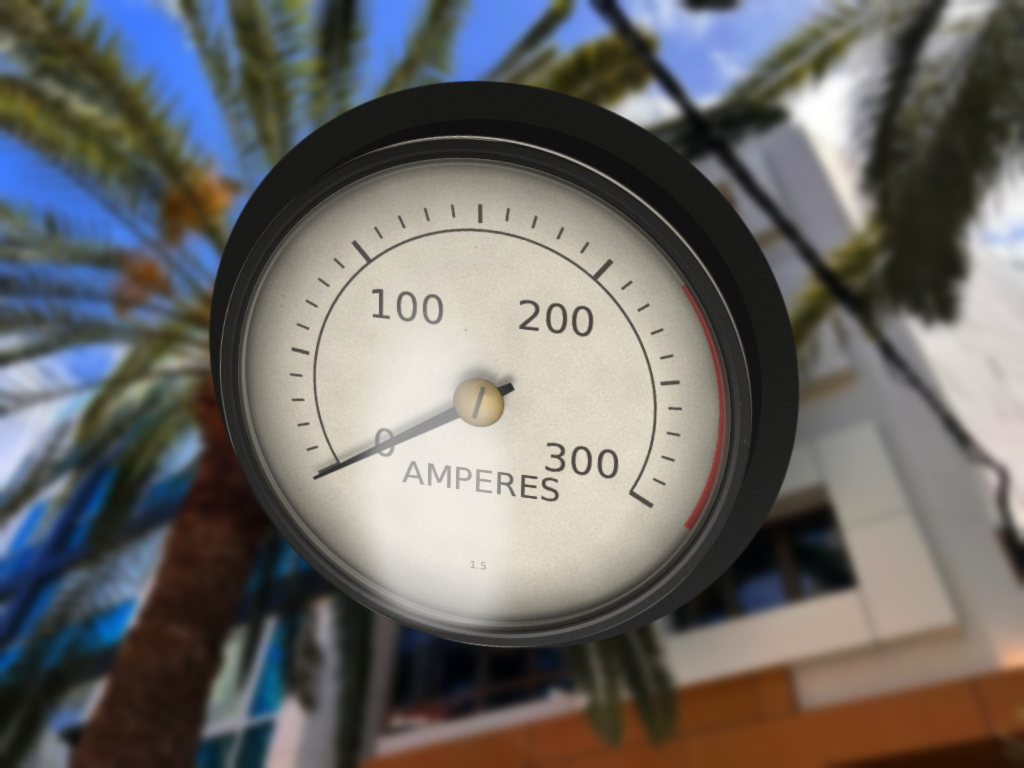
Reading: 0 A
